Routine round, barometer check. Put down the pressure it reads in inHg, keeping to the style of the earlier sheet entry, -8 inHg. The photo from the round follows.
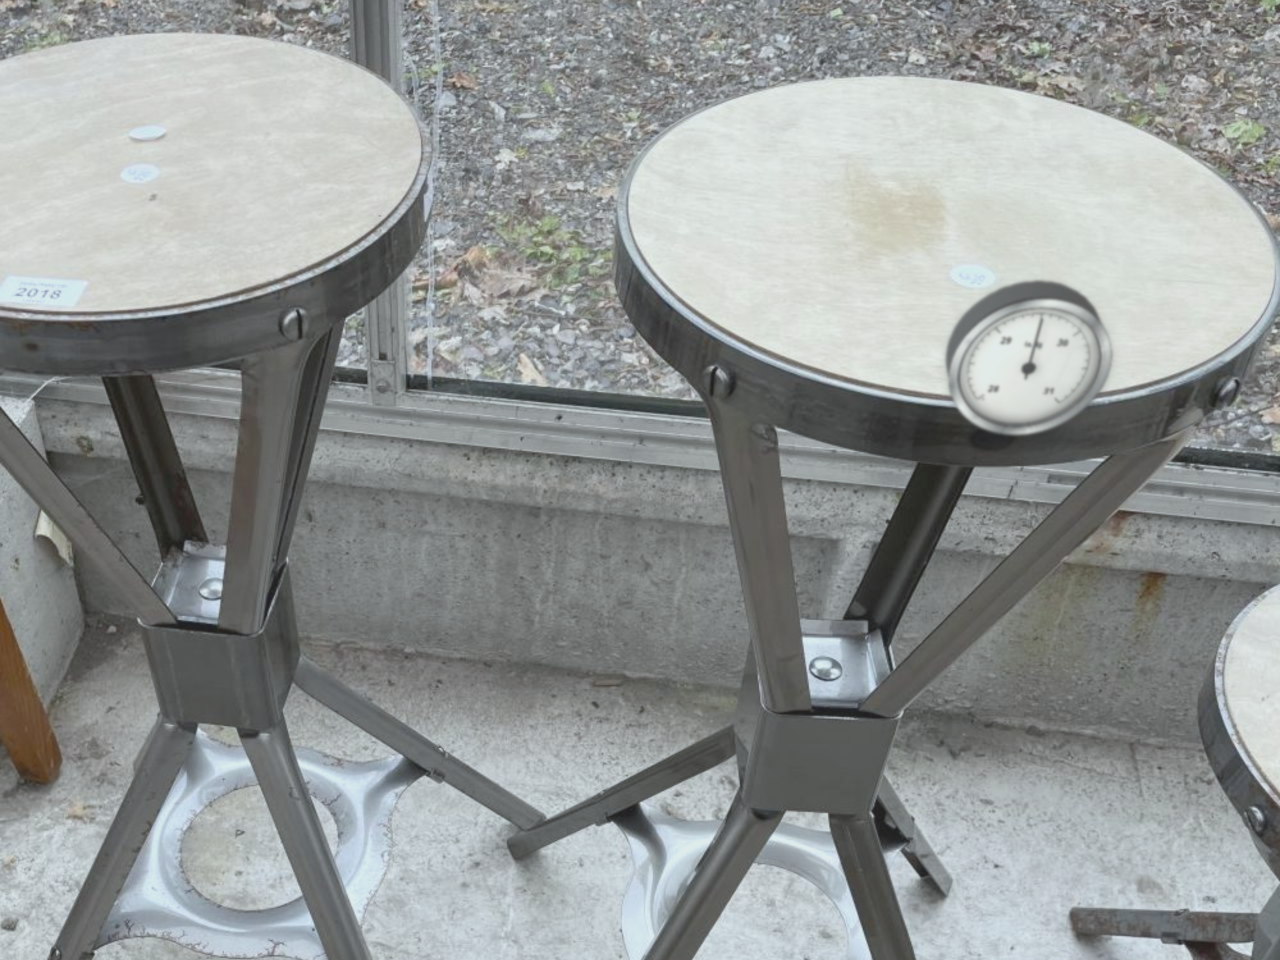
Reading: 29.5 inHg
